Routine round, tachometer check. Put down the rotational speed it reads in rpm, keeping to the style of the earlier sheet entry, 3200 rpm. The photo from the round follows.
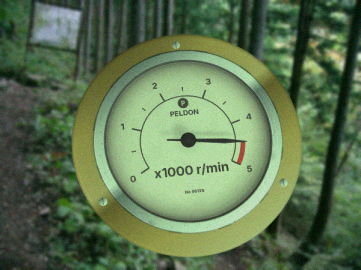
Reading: 4500 rpm
